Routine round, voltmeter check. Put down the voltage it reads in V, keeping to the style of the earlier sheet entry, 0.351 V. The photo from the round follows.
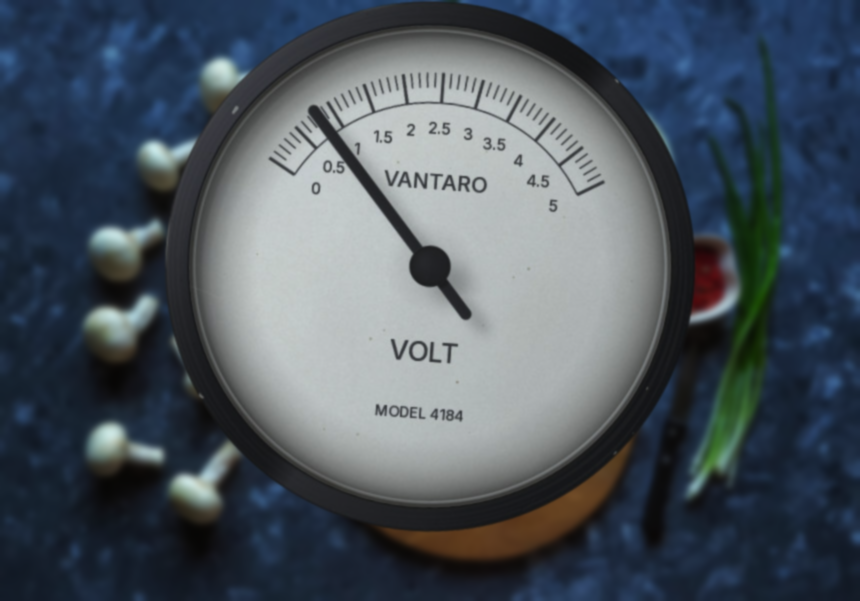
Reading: 0.8 V
